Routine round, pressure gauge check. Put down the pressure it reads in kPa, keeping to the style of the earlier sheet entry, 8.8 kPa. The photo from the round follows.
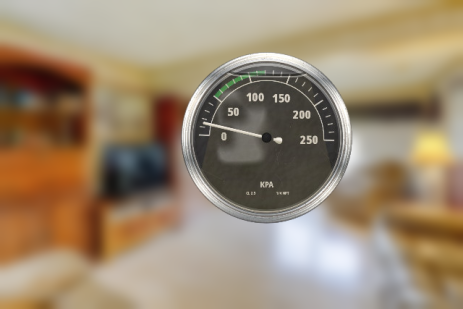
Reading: 15 kPa
